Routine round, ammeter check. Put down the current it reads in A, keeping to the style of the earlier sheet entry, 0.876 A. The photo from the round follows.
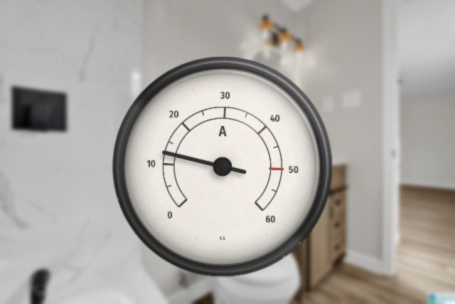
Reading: 12.5 A
